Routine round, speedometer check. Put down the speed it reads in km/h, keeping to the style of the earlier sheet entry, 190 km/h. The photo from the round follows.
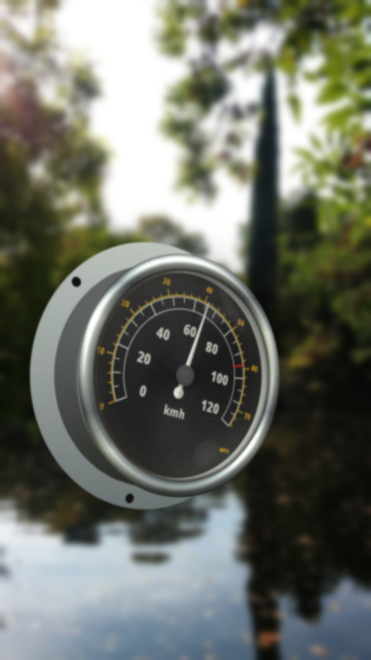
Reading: 65 km/h
